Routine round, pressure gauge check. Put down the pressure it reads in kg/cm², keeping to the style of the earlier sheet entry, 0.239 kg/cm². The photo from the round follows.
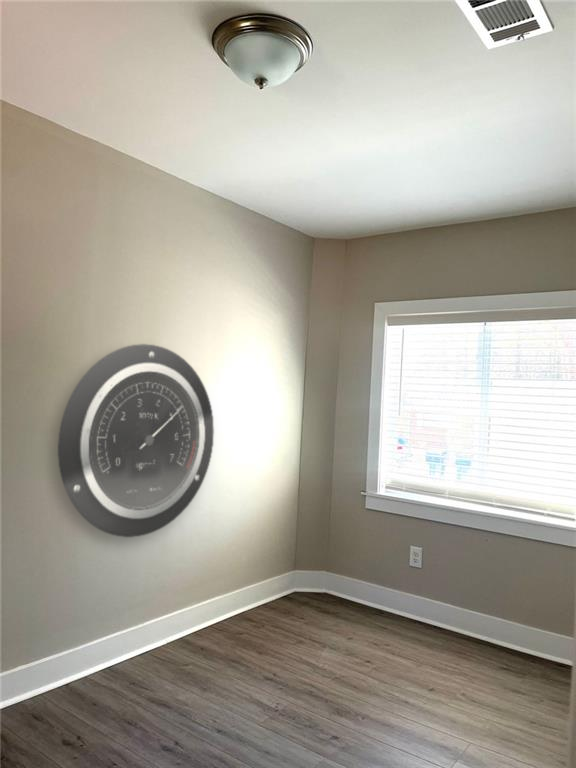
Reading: 5 kg/cm²
